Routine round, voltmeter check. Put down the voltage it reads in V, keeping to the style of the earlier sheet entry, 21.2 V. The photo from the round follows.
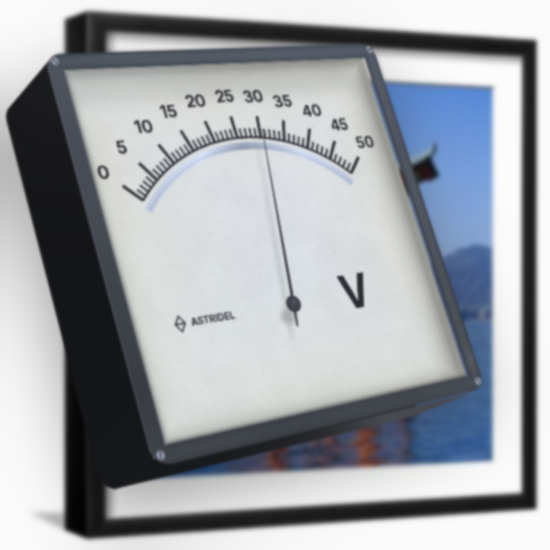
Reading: 30 V
